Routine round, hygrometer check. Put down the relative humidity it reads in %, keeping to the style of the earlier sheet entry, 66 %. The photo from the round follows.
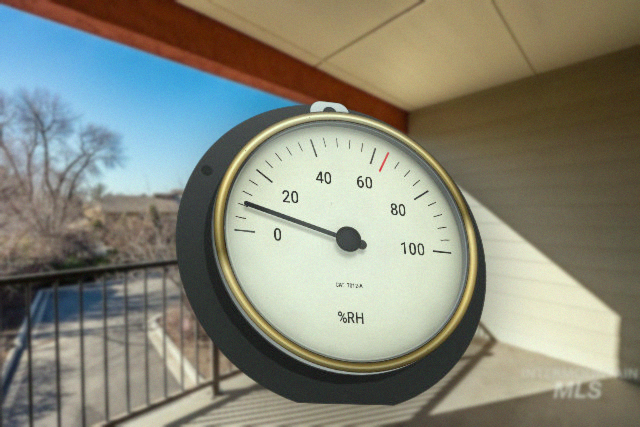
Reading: 8 %
